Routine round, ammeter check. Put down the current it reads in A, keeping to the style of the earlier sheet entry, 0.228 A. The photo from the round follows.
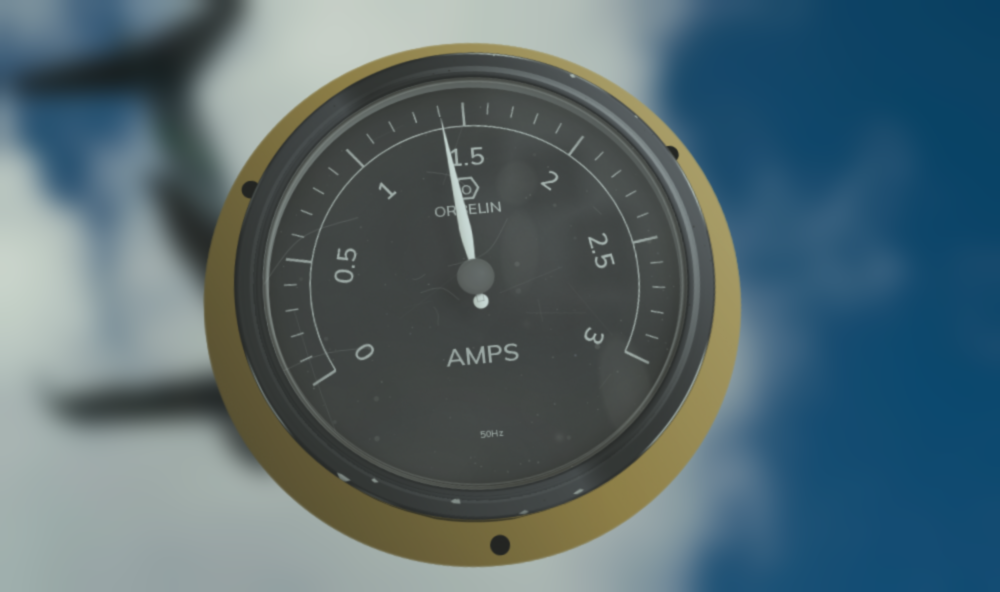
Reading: 1.4 A
